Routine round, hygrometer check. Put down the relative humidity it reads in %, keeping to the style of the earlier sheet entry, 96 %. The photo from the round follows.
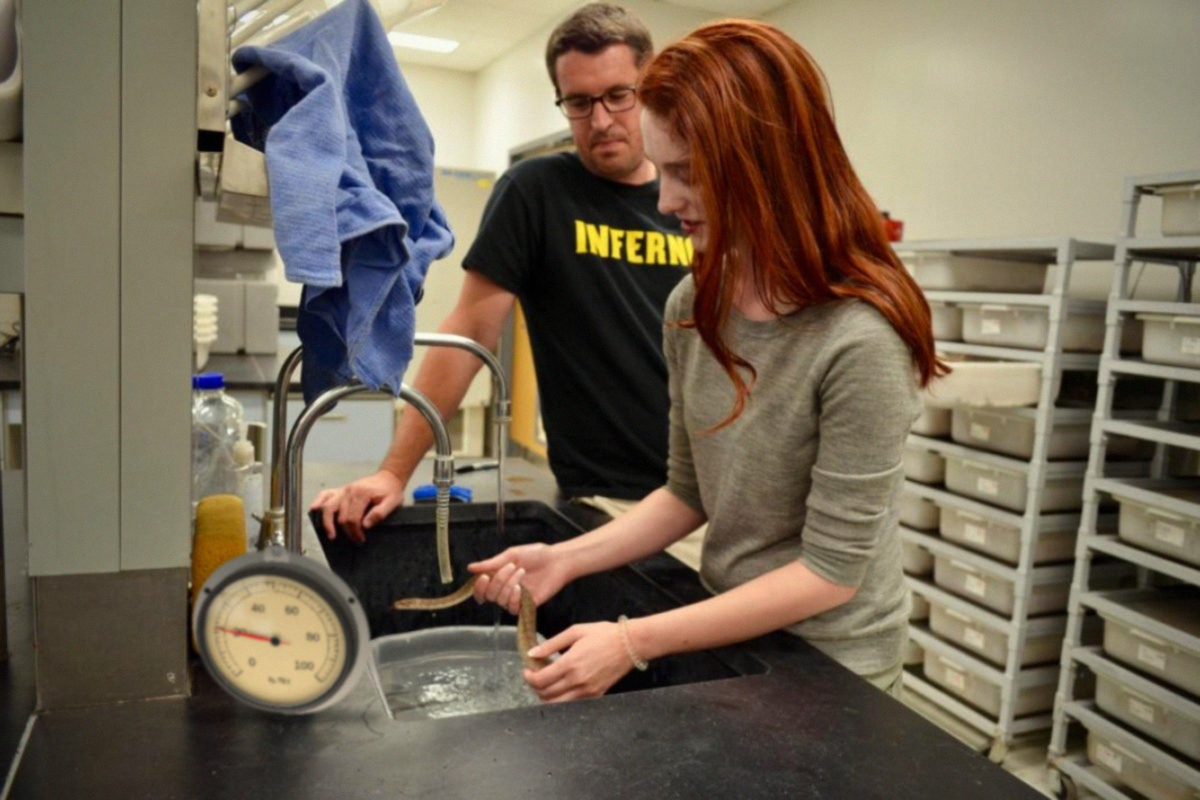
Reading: 20 %
